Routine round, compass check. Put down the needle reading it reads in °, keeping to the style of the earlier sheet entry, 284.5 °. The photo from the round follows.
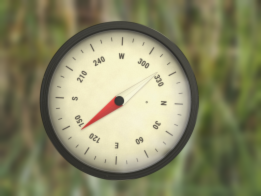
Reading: 140 °
